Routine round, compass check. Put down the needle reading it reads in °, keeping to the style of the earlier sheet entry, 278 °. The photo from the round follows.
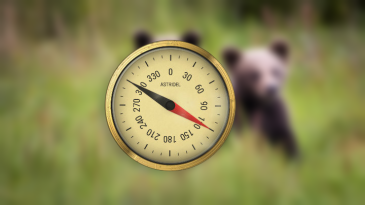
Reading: 120 °
